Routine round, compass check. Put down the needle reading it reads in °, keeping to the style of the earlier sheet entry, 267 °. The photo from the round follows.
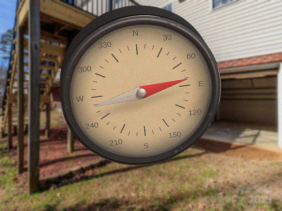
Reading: 80 °
